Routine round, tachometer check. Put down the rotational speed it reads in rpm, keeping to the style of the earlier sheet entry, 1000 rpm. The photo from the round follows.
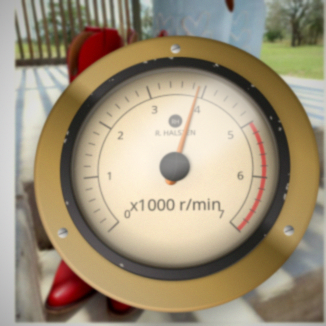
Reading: 3900 rpm
